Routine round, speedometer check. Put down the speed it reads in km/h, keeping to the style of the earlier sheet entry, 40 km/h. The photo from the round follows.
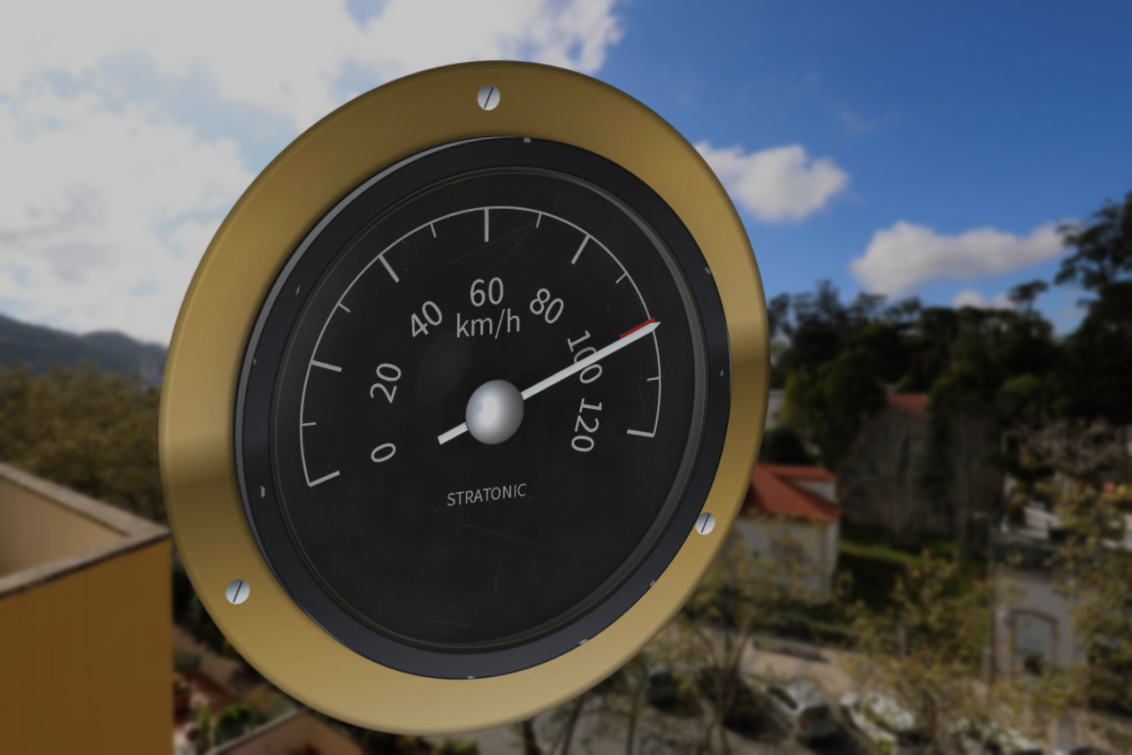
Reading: 100 km/h
